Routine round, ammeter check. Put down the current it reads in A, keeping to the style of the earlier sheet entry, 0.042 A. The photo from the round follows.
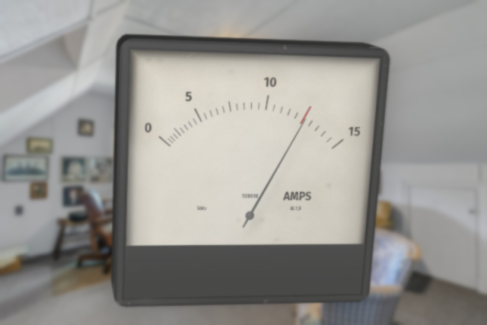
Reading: 12.5 A
